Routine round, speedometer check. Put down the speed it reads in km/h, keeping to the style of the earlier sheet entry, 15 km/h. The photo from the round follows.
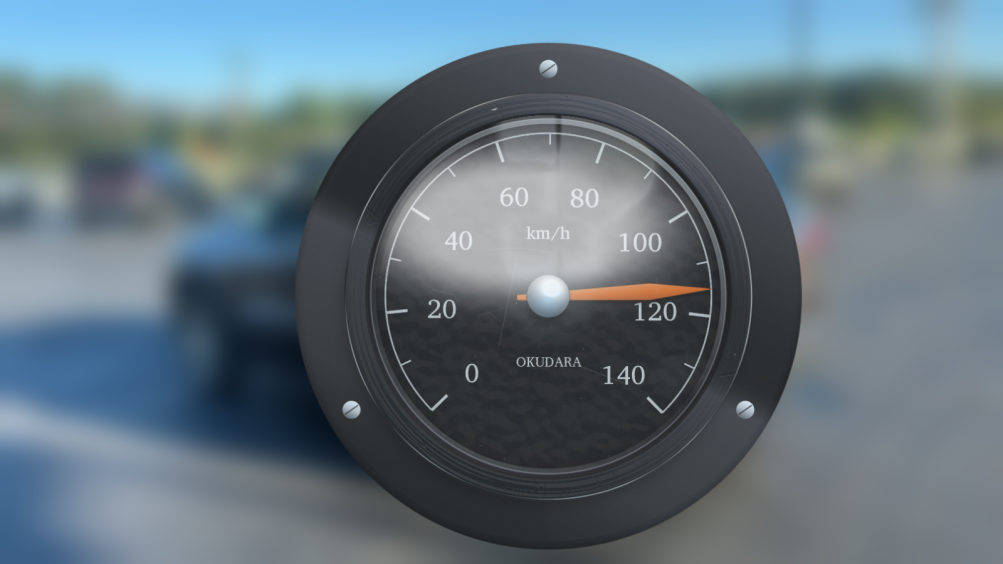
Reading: 115 km/h
